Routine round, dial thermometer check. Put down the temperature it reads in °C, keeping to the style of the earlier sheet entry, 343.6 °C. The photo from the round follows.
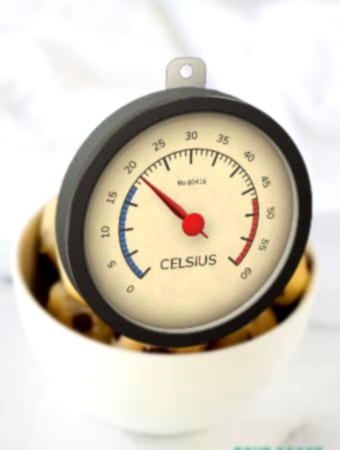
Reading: 20 °C
